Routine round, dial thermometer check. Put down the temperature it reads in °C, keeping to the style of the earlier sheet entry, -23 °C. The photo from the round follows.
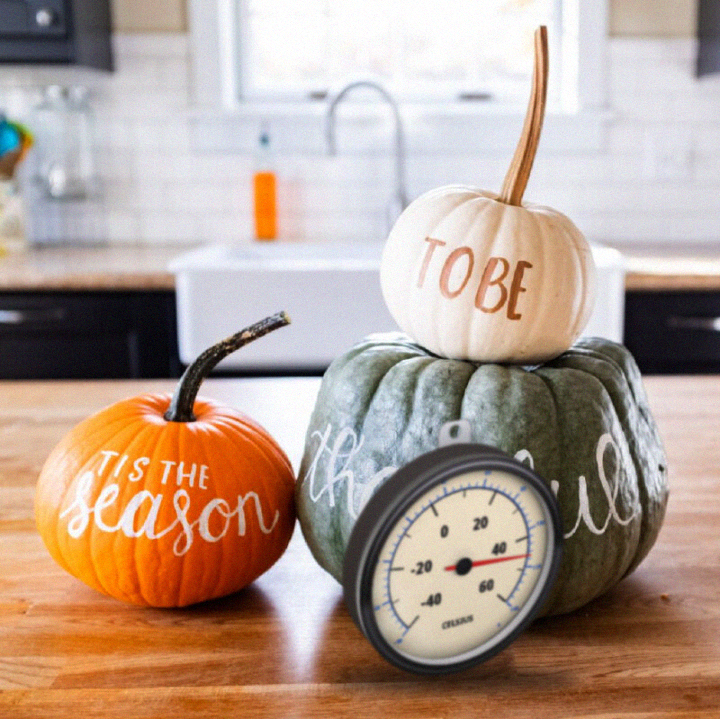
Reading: 45 °C
